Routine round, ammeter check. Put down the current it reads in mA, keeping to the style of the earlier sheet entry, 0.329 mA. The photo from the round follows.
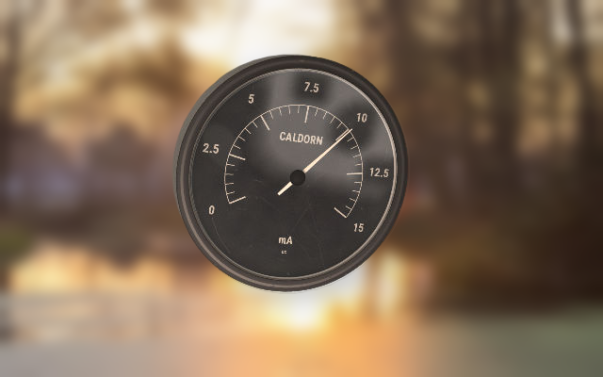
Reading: 10 mA
